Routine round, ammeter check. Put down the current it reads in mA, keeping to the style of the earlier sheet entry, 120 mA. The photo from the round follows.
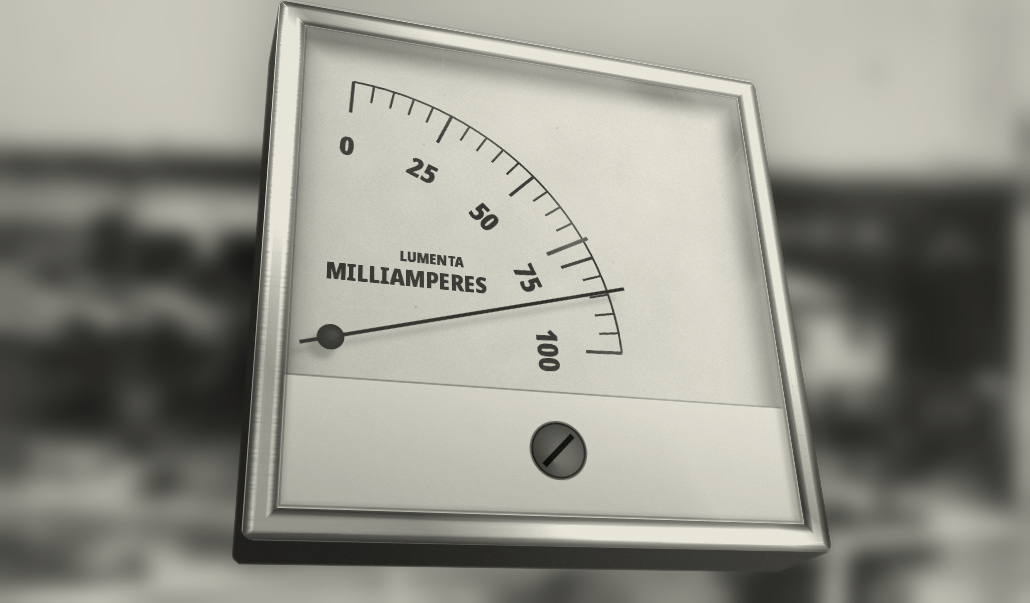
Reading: 85 mA
